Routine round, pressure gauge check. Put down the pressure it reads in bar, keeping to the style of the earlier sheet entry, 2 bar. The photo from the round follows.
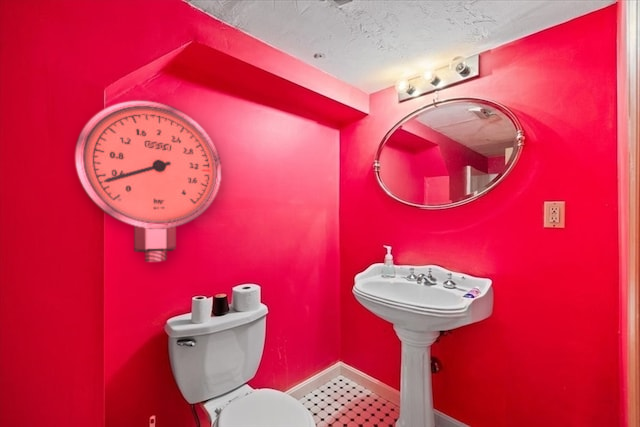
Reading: 0.3 bar
